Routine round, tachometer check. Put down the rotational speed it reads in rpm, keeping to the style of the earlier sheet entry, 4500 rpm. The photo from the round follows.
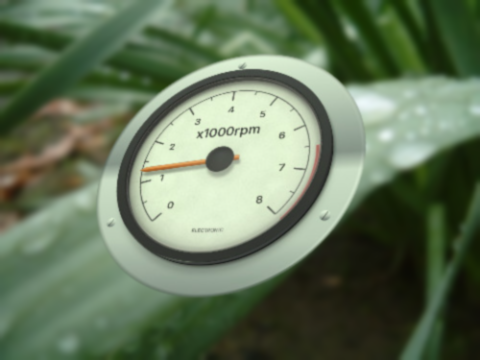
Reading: 1250 rpm
